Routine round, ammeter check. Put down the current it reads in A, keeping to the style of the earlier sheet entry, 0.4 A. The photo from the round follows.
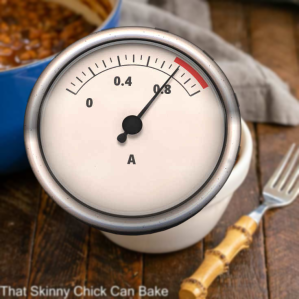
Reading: 0.8 A
